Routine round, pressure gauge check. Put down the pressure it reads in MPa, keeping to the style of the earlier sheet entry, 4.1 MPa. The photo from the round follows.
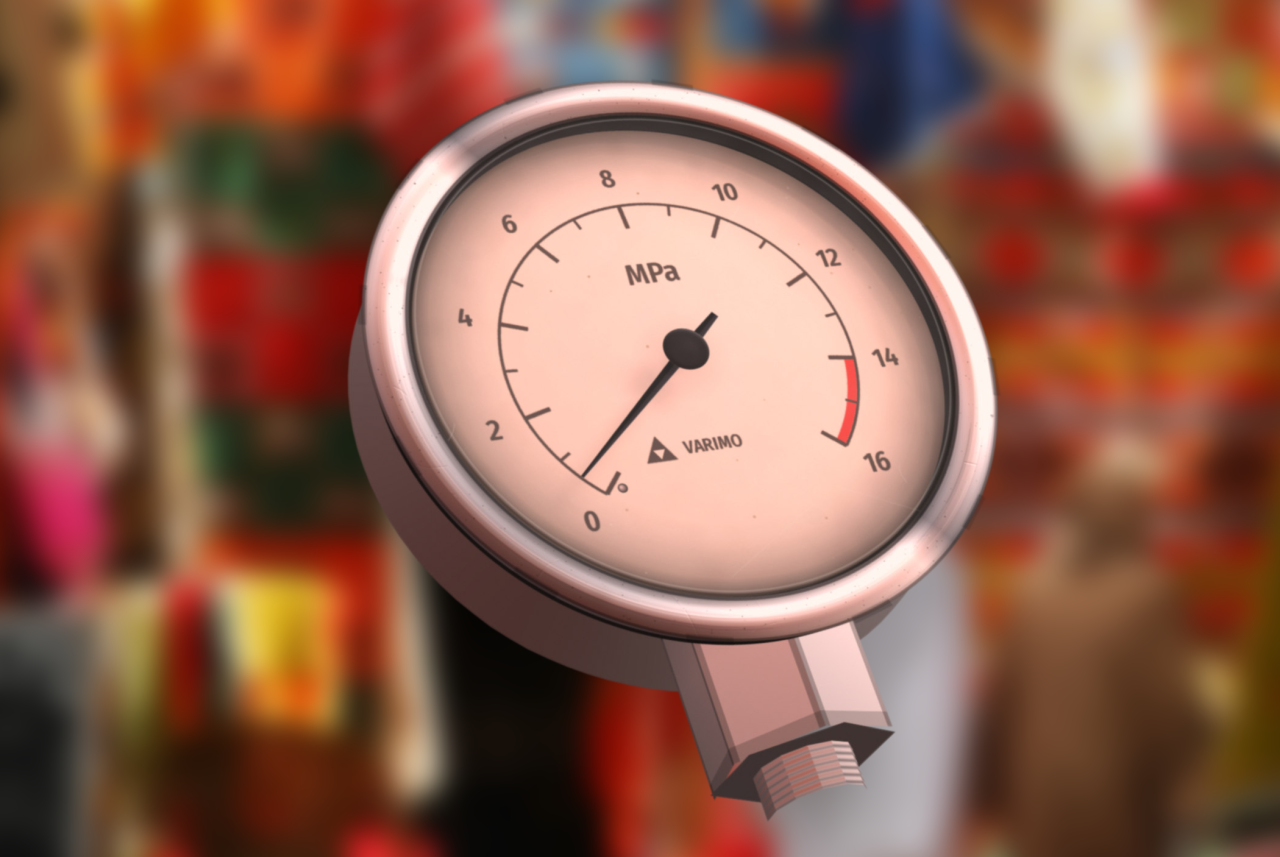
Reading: 0.5 MPa
